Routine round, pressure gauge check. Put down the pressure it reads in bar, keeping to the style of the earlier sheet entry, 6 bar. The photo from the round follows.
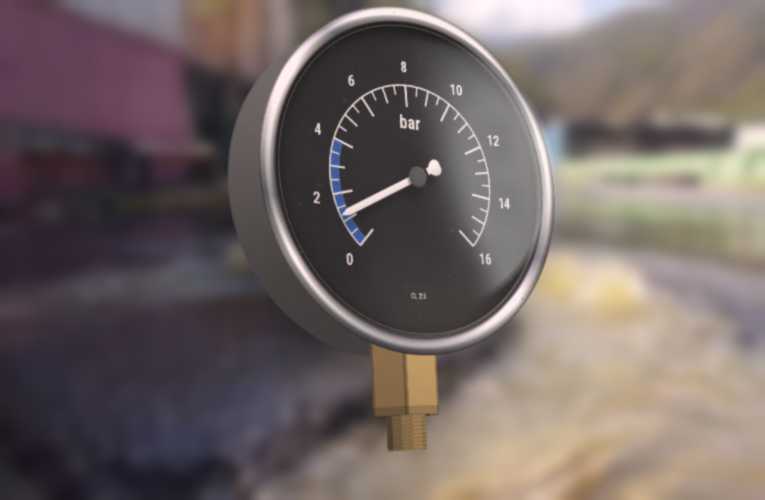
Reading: 1.25 bar
